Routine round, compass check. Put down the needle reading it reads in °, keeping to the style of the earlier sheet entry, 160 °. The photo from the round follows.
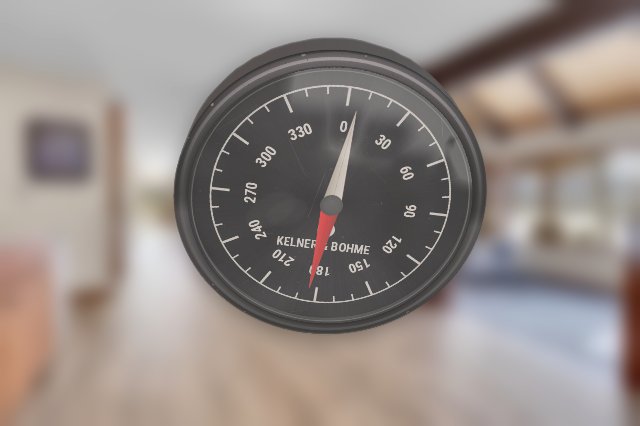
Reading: 185 °
